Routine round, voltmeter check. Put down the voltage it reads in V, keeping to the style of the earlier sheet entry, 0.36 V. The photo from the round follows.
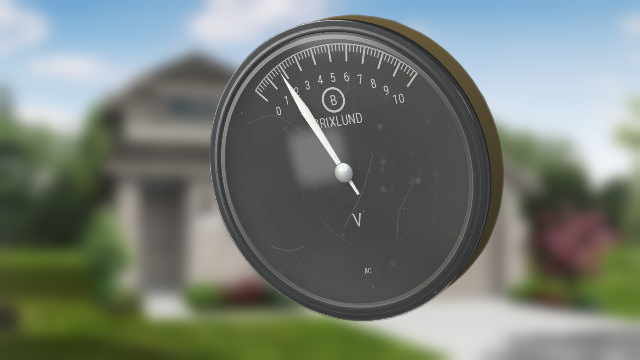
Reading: 2 V
